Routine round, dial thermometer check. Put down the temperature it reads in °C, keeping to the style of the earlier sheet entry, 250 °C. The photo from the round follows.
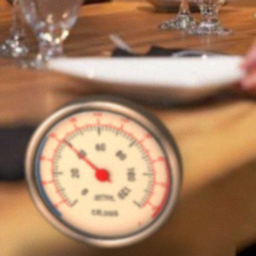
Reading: 40 °C
